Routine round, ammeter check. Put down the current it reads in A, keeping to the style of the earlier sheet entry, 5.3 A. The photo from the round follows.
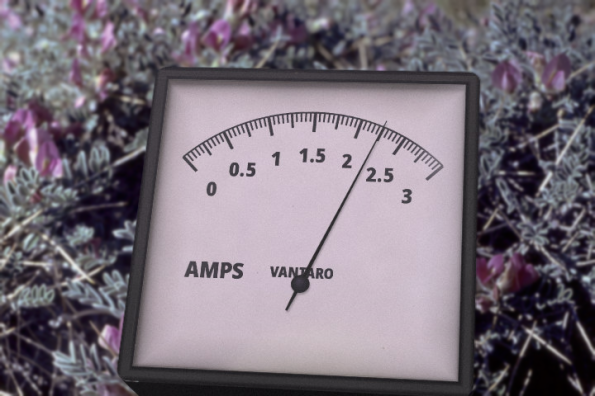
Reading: 2.25 A
